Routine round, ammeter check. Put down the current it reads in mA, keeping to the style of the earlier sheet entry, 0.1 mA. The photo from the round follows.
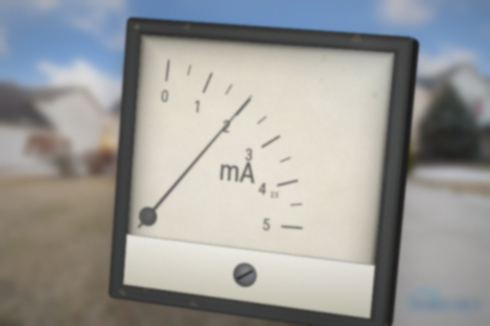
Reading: 2 mA
